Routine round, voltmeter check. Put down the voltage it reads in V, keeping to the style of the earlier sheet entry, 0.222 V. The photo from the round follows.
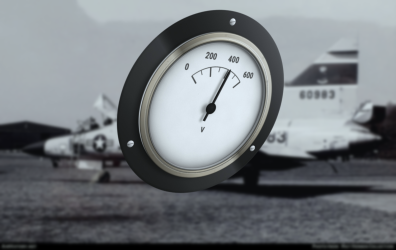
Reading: 400 V
